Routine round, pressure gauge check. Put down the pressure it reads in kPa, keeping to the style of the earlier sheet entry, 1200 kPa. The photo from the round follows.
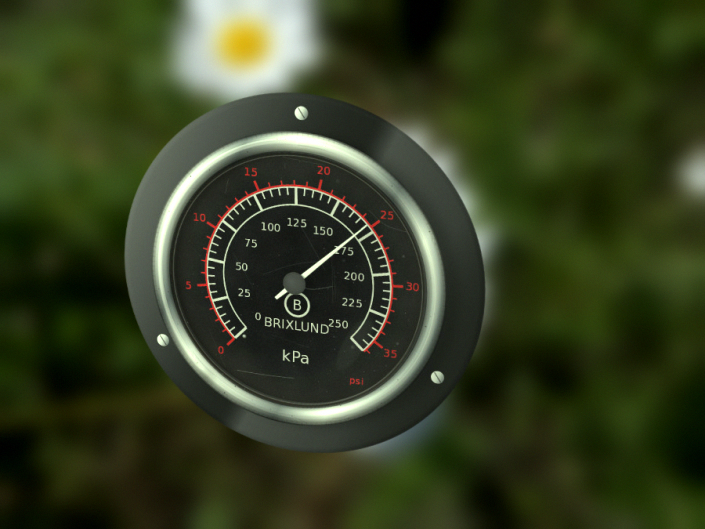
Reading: 170 kPa
